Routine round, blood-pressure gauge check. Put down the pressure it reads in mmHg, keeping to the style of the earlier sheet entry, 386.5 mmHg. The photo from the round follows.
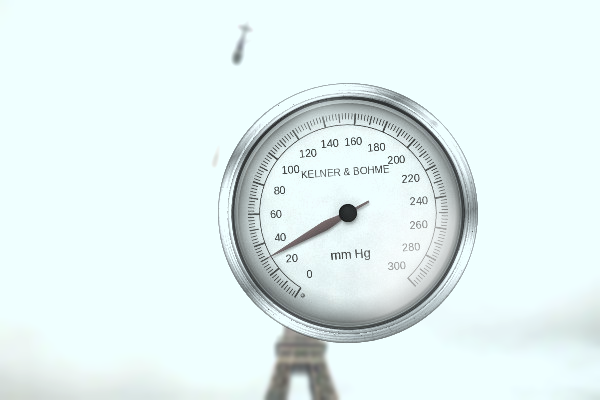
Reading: 30 mmHg
